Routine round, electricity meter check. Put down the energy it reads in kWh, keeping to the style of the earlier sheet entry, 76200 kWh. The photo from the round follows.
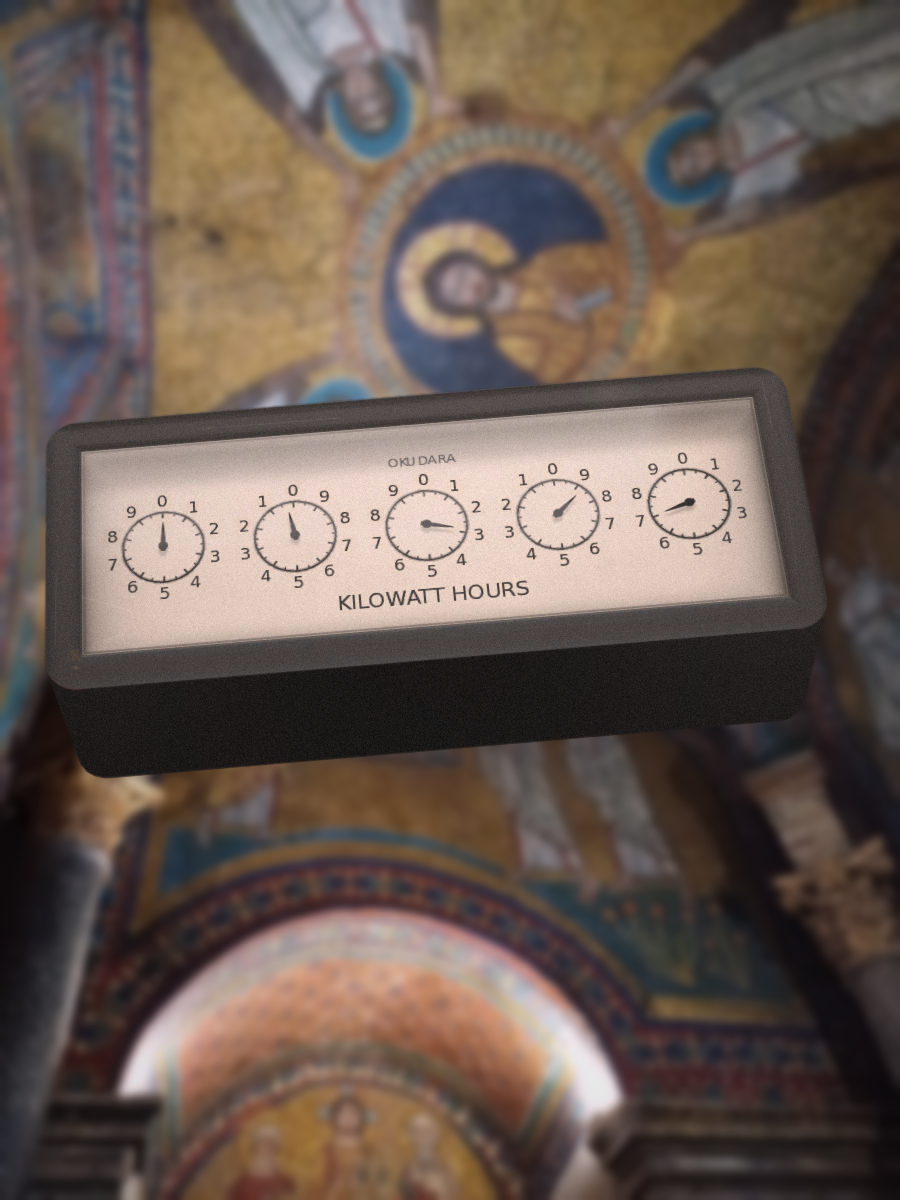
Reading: 287 kWh
